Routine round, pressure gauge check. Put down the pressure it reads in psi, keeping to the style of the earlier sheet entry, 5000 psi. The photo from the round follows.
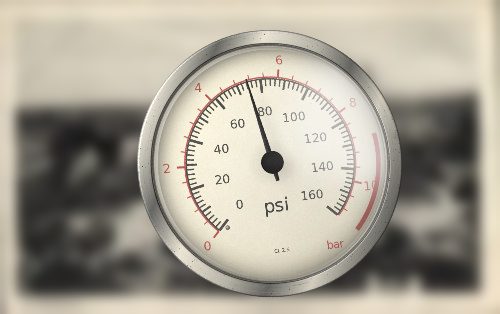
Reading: 74 psi
